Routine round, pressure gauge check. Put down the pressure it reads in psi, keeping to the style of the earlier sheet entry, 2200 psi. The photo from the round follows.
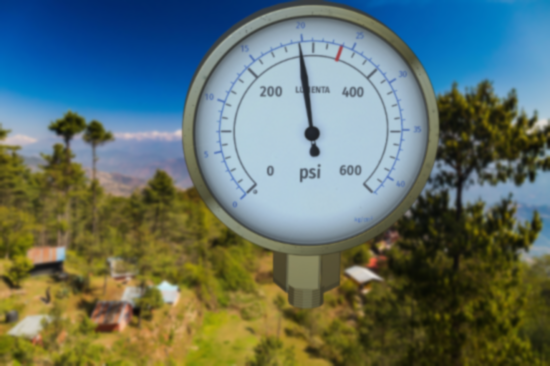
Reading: 280 psi
